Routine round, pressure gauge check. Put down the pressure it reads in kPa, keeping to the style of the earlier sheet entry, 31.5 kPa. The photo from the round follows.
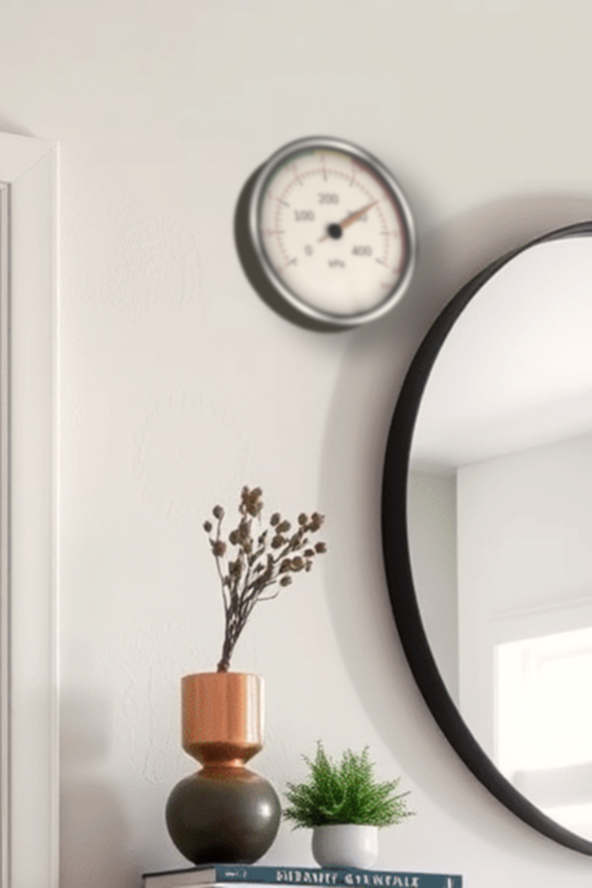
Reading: 300 kPa
